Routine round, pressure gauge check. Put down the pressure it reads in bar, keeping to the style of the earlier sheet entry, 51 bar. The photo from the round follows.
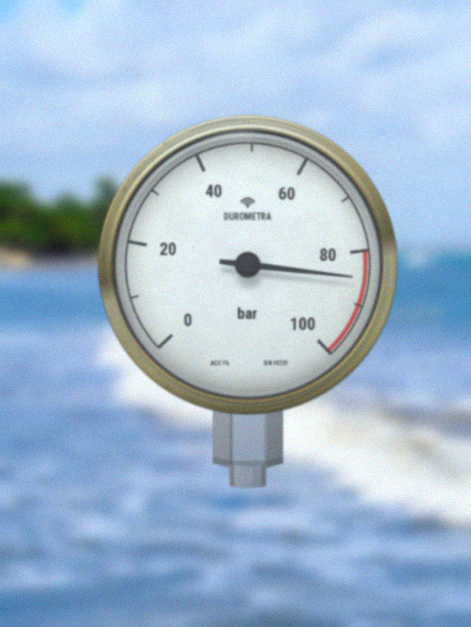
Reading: 85 bar
